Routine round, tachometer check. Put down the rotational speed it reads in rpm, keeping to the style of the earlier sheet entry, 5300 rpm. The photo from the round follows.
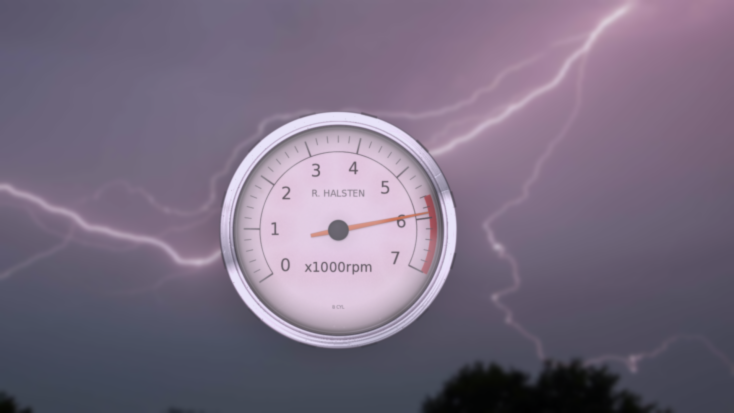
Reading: 5900 rpm
